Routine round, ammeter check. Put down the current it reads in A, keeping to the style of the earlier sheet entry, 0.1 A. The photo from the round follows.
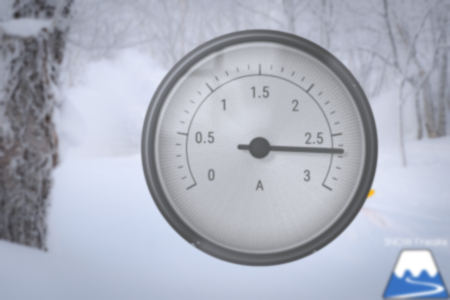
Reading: 2.65 A
